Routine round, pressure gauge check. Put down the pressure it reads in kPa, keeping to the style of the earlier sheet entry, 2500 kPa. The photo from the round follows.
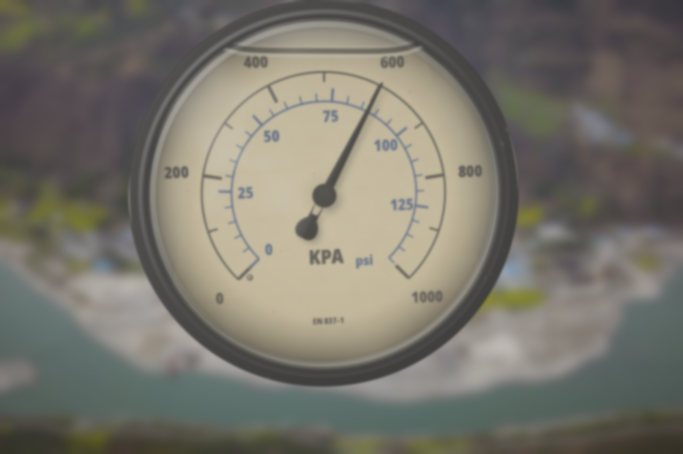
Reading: 600 kPa
